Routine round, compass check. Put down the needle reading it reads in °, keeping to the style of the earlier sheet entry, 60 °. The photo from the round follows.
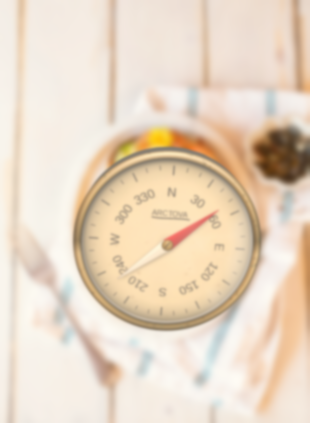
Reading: 50 °
